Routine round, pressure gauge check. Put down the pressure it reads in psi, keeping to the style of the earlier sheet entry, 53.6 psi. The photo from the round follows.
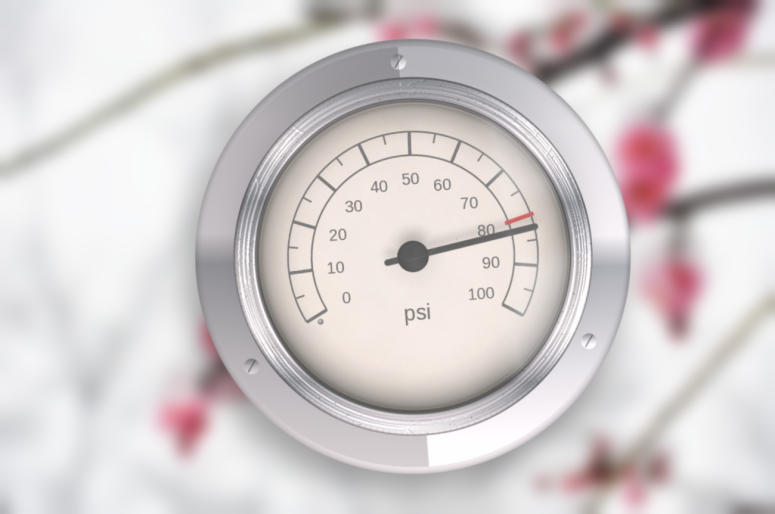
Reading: 82.5 psi
